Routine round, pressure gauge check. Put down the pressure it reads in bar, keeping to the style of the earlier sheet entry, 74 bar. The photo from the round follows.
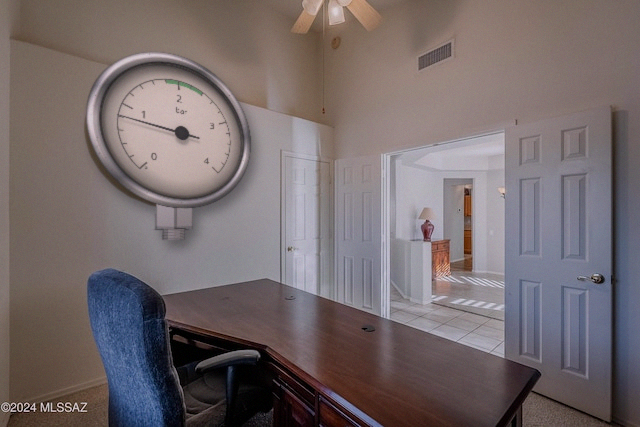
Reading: 0.8 bar
